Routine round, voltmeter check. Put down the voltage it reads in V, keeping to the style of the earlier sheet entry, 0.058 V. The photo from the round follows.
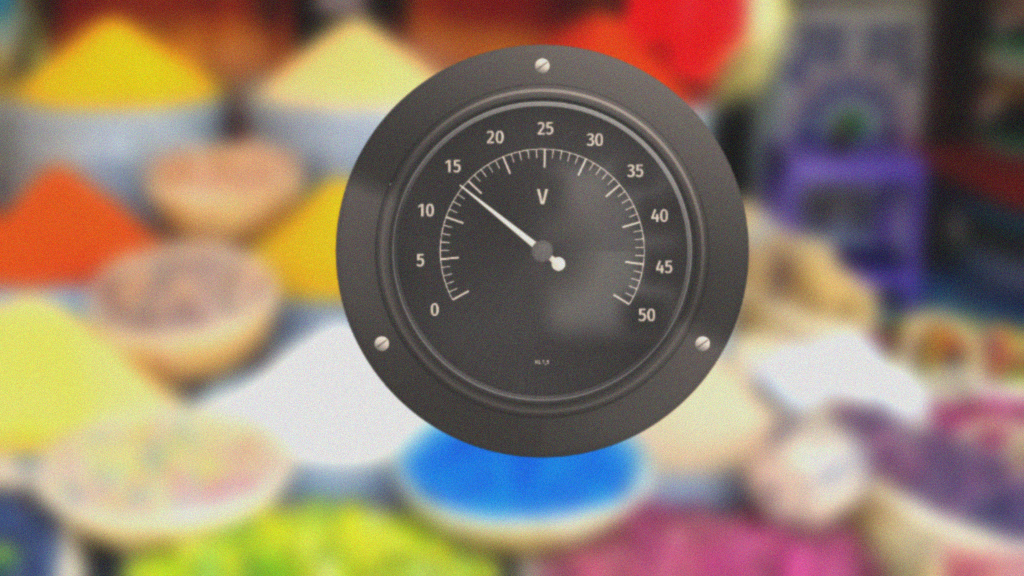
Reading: 14 V
